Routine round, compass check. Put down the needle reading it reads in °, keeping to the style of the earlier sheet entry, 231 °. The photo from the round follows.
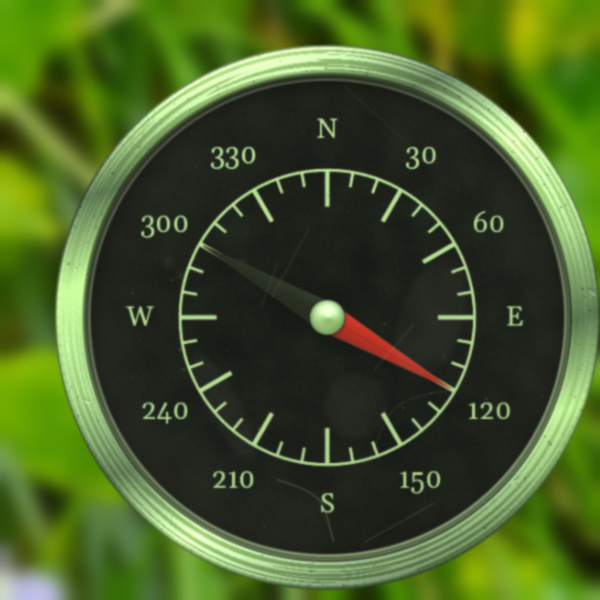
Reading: 120 °
